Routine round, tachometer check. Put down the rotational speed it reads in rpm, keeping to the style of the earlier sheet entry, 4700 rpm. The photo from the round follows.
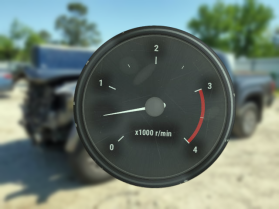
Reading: 500 rpm
